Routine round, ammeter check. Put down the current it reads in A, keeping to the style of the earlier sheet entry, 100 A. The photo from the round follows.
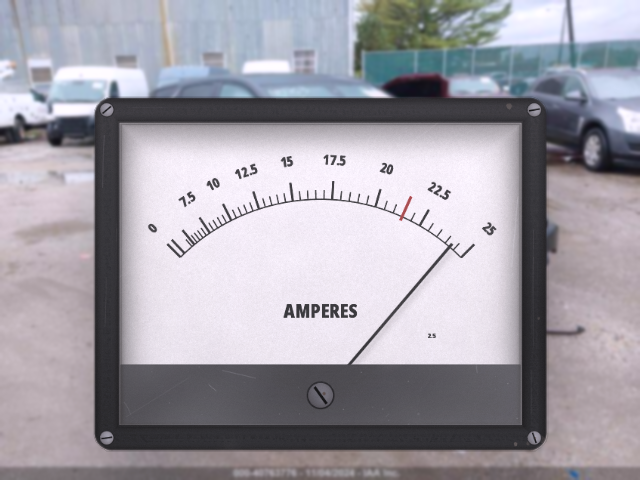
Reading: 24.25 A
